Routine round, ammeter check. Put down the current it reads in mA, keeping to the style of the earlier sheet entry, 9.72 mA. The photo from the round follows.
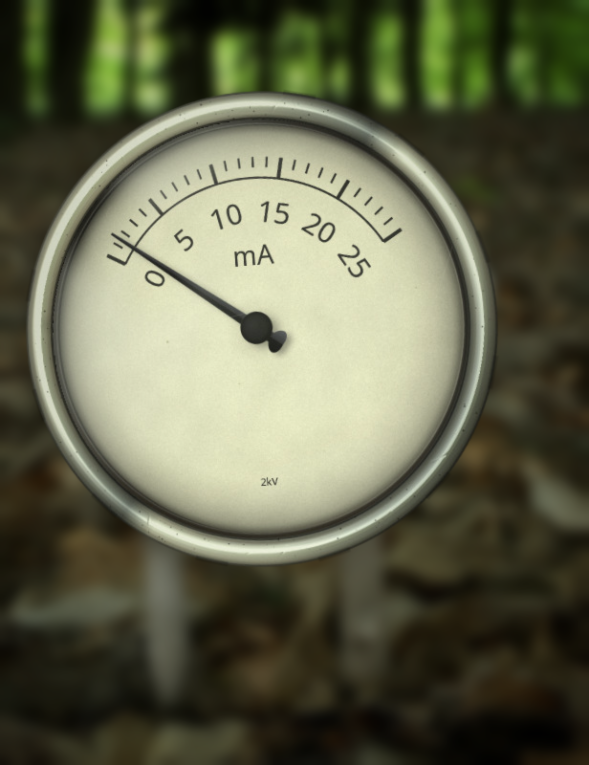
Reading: 1.5 mA
